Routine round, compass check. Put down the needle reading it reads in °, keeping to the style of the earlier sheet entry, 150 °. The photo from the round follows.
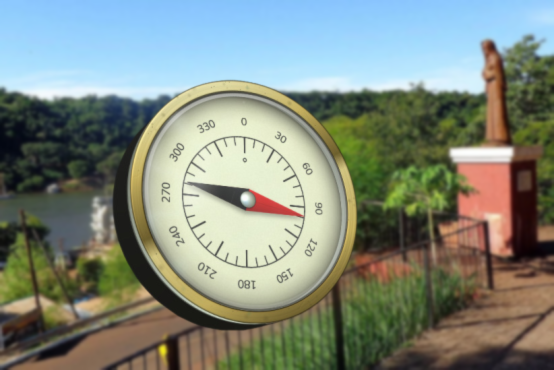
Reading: 100 °
